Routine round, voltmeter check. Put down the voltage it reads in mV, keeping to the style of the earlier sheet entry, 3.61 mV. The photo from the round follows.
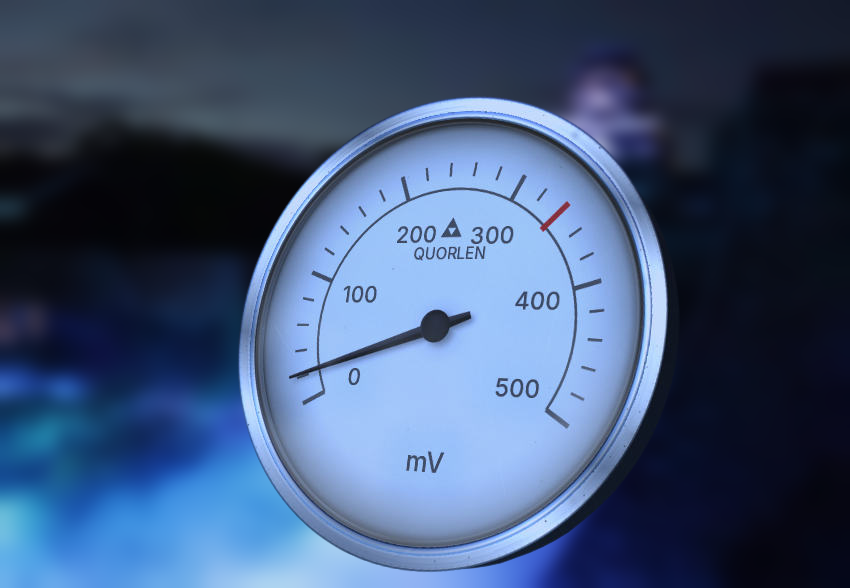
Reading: 20 mV
